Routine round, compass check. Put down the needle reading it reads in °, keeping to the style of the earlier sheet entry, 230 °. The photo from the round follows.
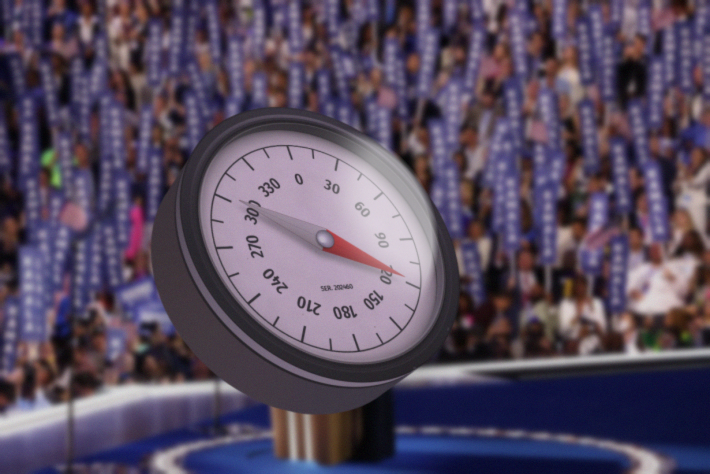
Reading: 120 °
